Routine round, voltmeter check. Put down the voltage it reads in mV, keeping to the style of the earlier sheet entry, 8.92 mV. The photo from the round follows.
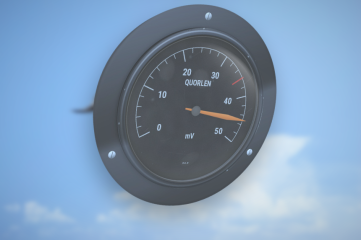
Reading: 45 mV
